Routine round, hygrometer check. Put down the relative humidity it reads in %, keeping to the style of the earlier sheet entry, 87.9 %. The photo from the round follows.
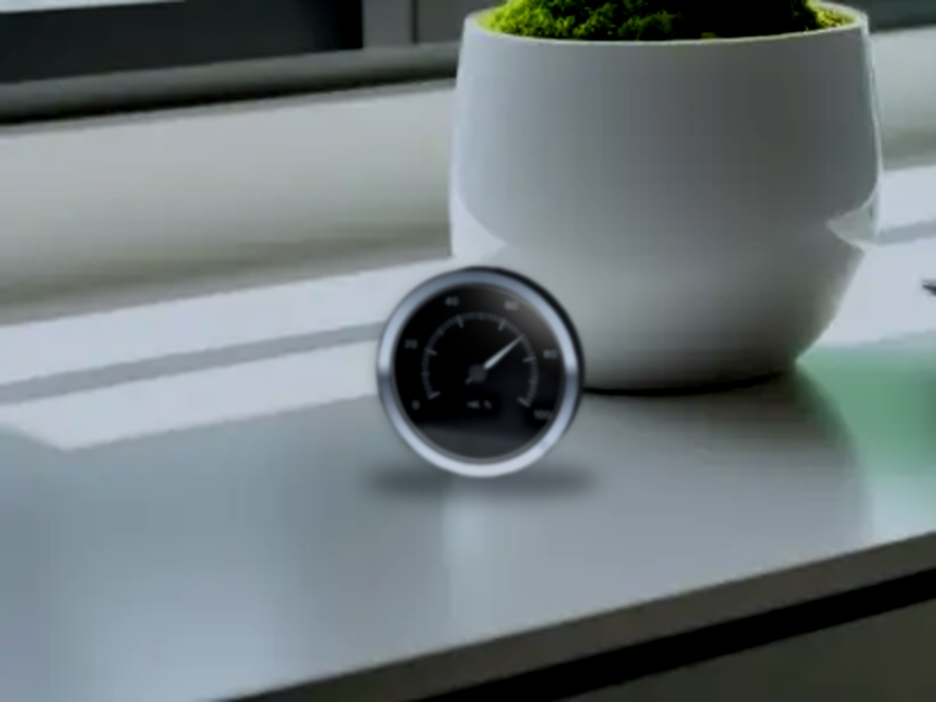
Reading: 70 %
